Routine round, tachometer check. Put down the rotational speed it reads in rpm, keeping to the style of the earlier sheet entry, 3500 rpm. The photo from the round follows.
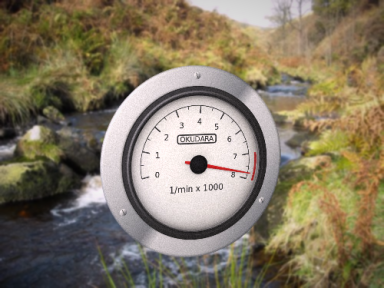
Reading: 7750 rpm
